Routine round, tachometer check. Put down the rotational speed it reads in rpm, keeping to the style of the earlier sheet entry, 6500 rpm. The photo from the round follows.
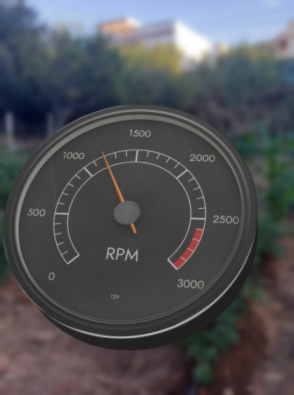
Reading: 1200 rpm
